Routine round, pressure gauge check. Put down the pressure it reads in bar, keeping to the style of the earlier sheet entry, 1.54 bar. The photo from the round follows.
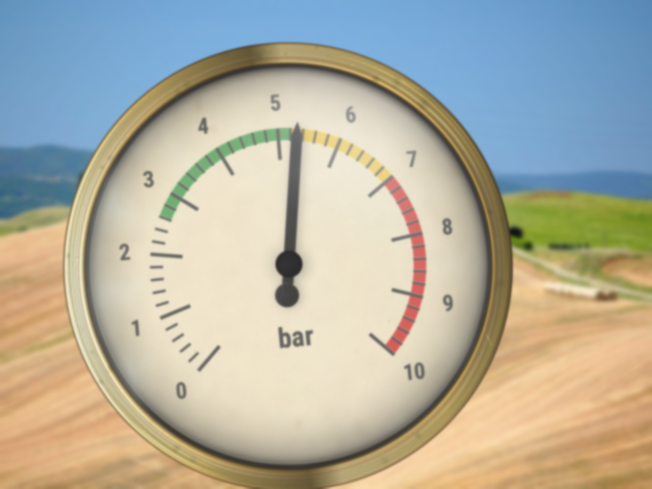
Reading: 5.3 bar
